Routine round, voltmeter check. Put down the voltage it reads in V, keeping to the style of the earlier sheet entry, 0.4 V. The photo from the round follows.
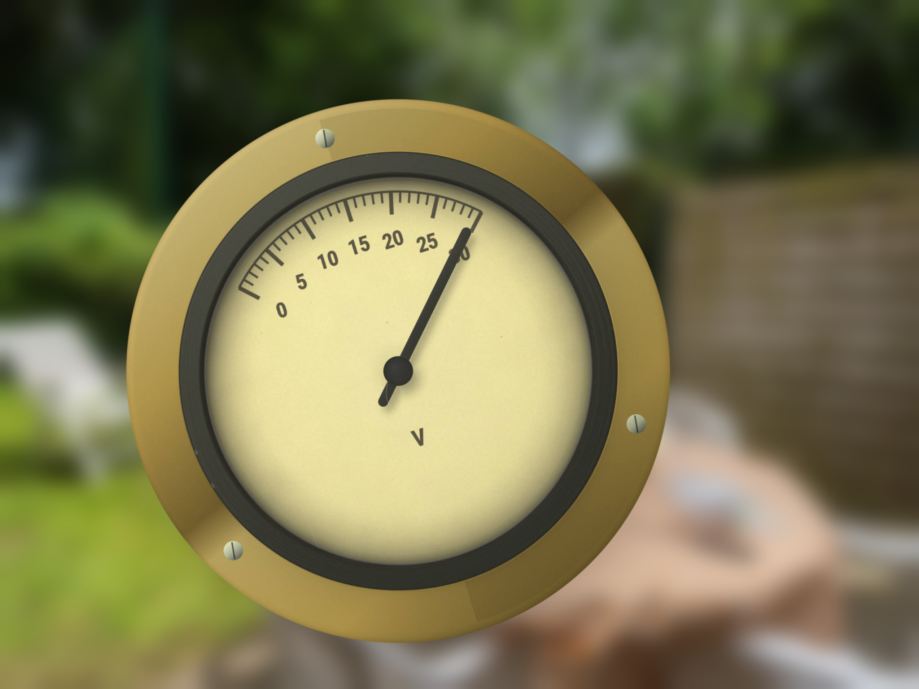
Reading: 29.5 V
